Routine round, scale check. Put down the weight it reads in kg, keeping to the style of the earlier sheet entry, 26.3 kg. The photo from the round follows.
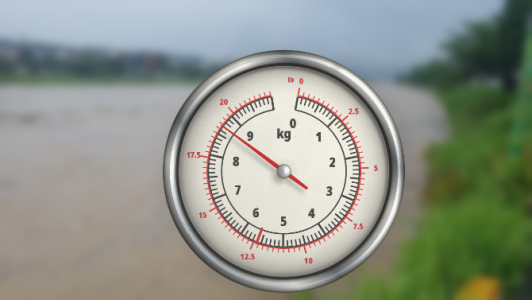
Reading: 8.7 kg
